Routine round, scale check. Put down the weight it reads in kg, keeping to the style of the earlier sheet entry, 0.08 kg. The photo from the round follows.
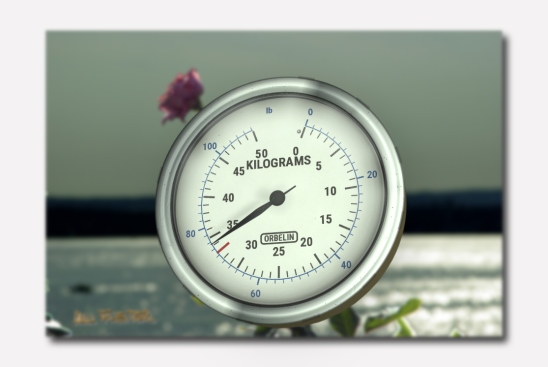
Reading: 34 kg
